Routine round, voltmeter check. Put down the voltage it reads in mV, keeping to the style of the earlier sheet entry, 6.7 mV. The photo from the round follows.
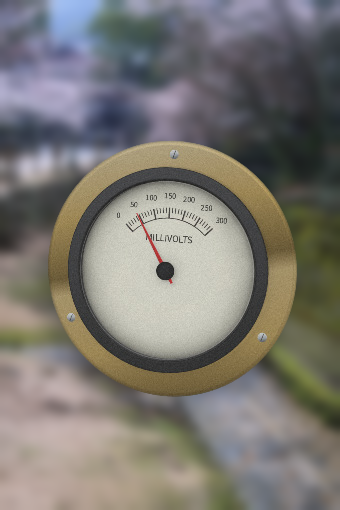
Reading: 50 mV
